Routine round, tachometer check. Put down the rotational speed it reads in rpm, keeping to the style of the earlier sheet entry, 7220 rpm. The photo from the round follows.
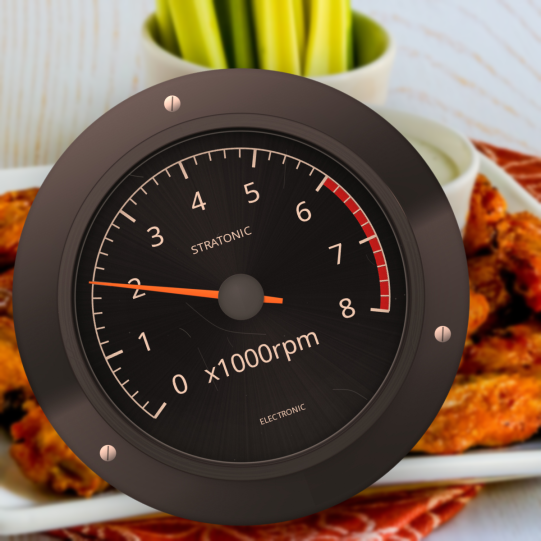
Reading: 2000 rpm
